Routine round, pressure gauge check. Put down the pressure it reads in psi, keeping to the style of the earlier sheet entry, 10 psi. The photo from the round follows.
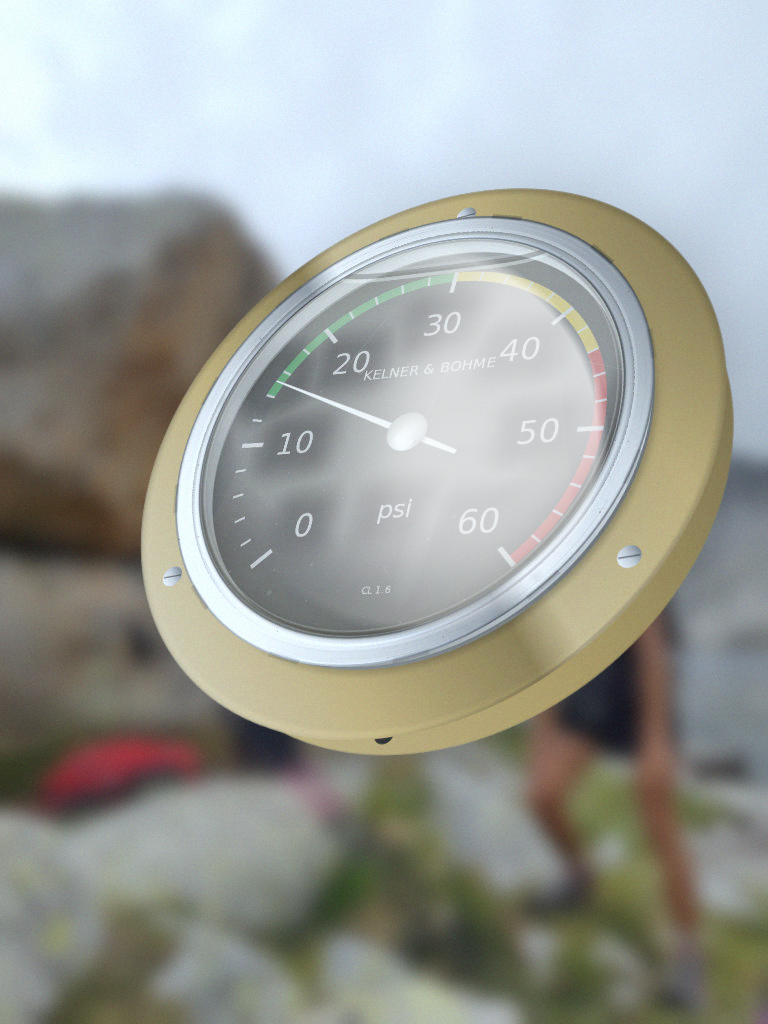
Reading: 15 psi
